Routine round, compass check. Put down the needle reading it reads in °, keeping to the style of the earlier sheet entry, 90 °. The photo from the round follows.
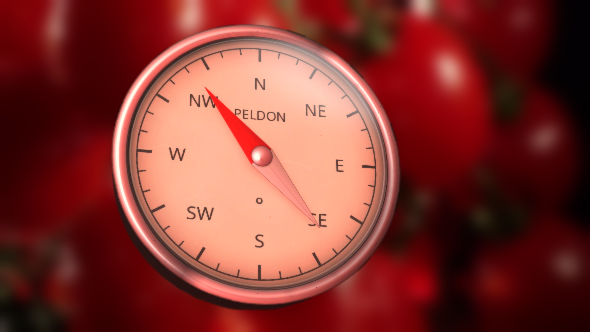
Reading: 320 °
